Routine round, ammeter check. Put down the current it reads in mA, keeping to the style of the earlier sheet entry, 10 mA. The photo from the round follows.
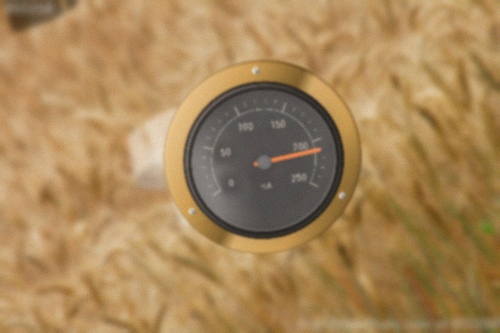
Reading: 210 mA
